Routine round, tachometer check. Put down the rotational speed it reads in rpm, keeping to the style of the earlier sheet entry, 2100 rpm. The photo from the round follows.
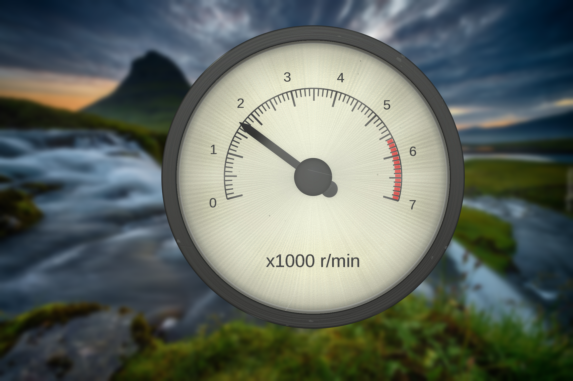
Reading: 1700 rpm
